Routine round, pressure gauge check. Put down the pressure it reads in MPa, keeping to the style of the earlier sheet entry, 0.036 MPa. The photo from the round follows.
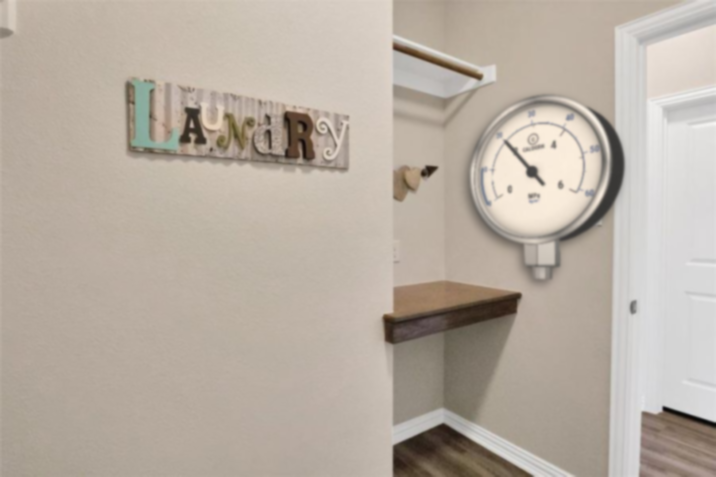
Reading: 2 MPa
